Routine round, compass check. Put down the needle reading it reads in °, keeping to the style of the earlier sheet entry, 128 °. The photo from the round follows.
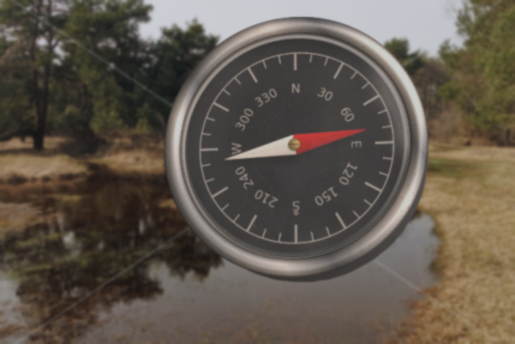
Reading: 80 °
